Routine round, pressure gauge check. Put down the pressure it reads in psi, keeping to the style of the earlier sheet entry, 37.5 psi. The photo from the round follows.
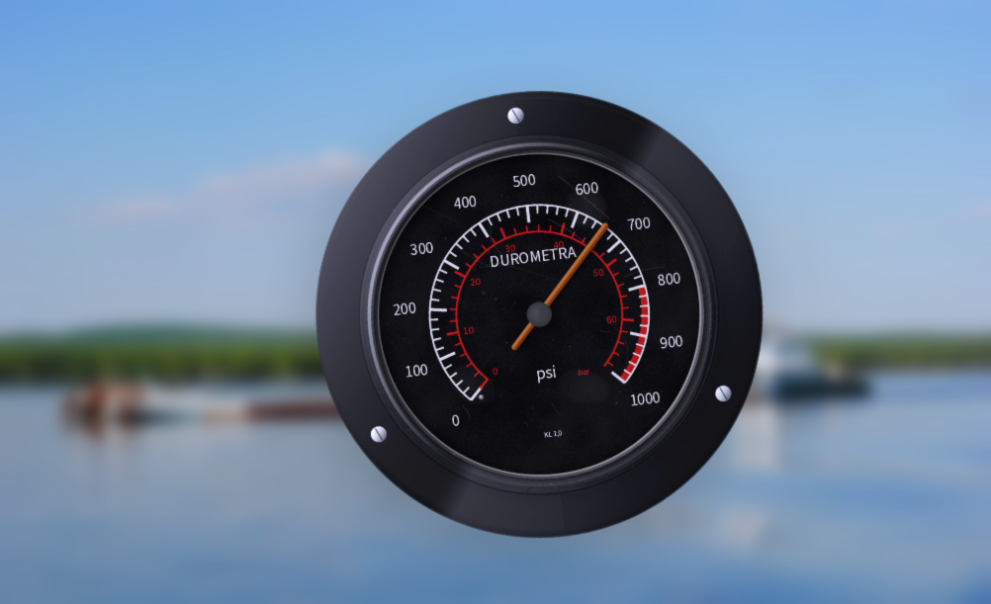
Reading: 660 psi
